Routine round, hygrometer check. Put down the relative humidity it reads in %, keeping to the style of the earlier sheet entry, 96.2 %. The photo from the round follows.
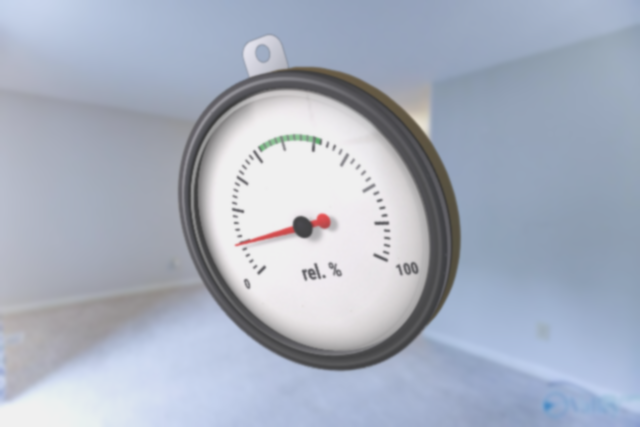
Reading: 10 %
